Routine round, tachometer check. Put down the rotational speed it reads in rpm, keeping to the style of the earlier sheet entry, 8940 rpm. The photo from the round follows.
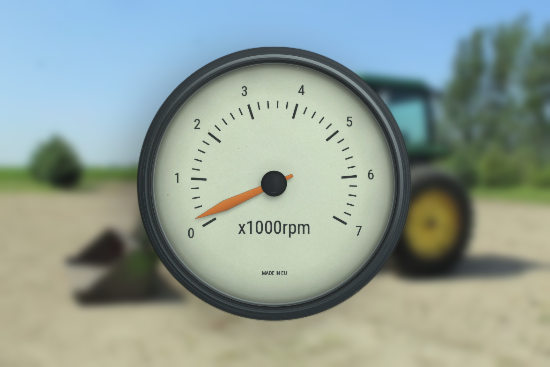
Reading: 200 rpm
